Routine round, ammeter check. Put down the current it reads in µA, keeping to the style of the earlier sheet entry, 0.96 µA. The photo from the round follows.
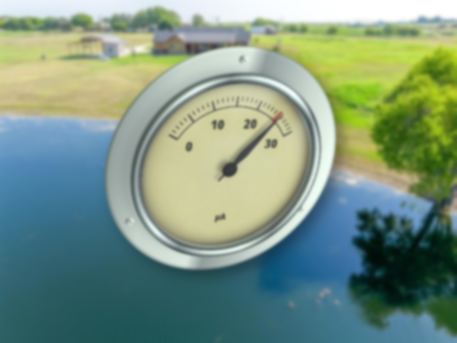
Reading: 25 µA
